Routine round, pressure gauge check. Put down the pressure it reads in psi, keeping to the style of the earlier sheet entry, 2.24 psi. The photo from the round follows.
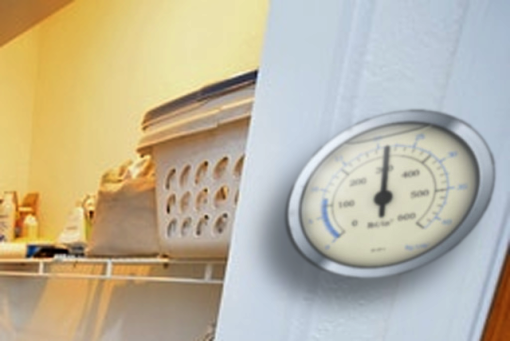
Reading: 300 psi
